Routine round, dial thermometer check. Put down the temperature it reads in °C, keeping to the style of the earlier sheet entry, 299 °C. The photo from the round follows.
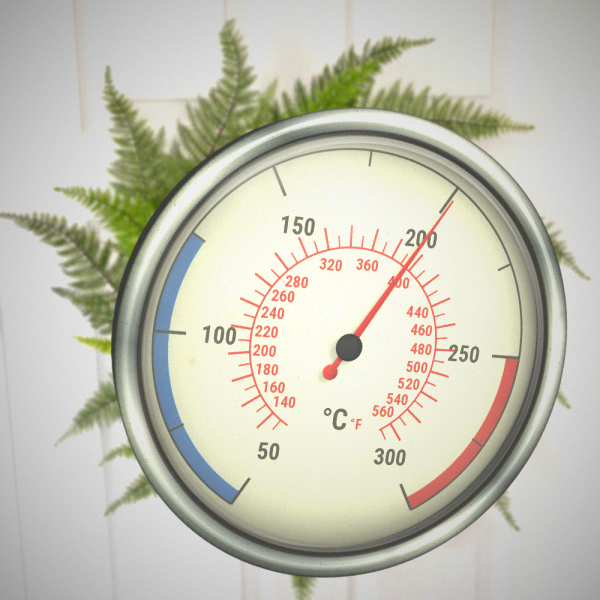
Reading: 200 °C
